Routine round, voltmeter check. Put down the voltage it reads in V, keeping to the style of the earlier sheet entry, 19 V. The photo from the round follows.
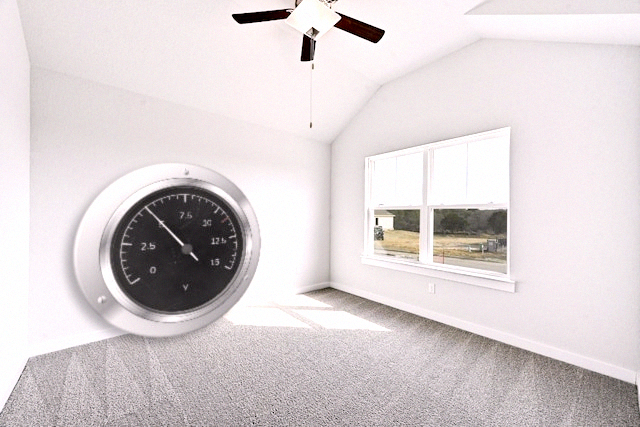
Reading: 5 V
